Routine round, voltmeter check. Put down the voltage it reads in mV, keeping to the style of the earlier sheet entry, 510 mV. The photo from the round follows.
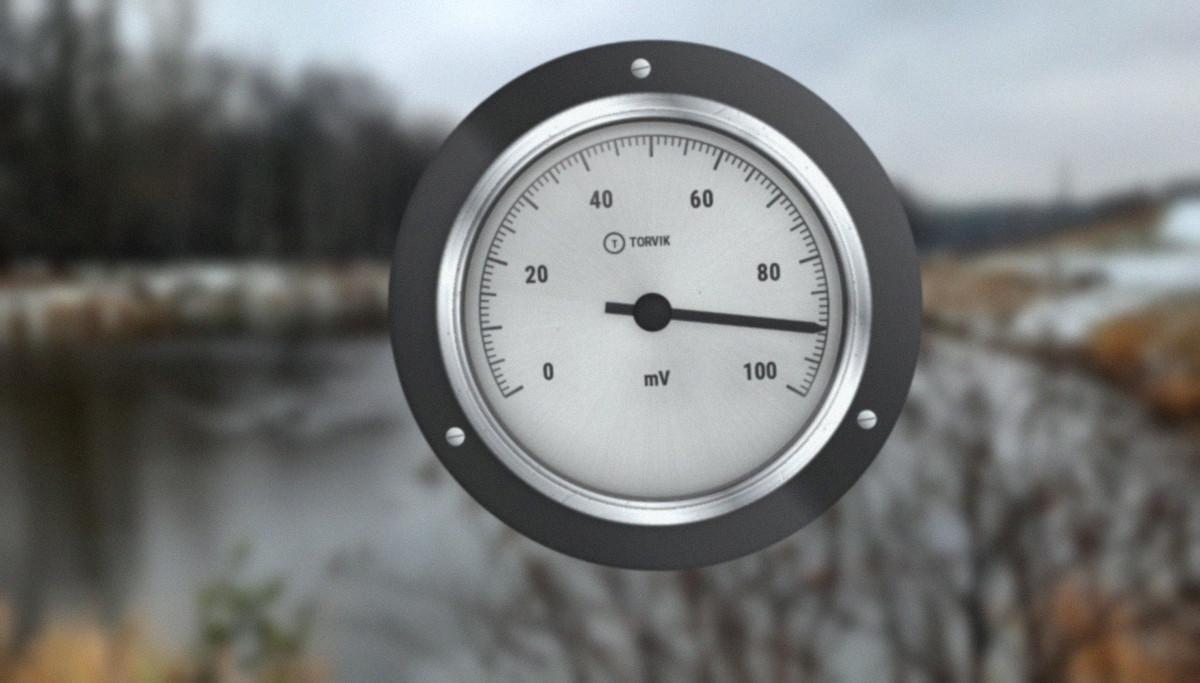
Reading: 90 mV
